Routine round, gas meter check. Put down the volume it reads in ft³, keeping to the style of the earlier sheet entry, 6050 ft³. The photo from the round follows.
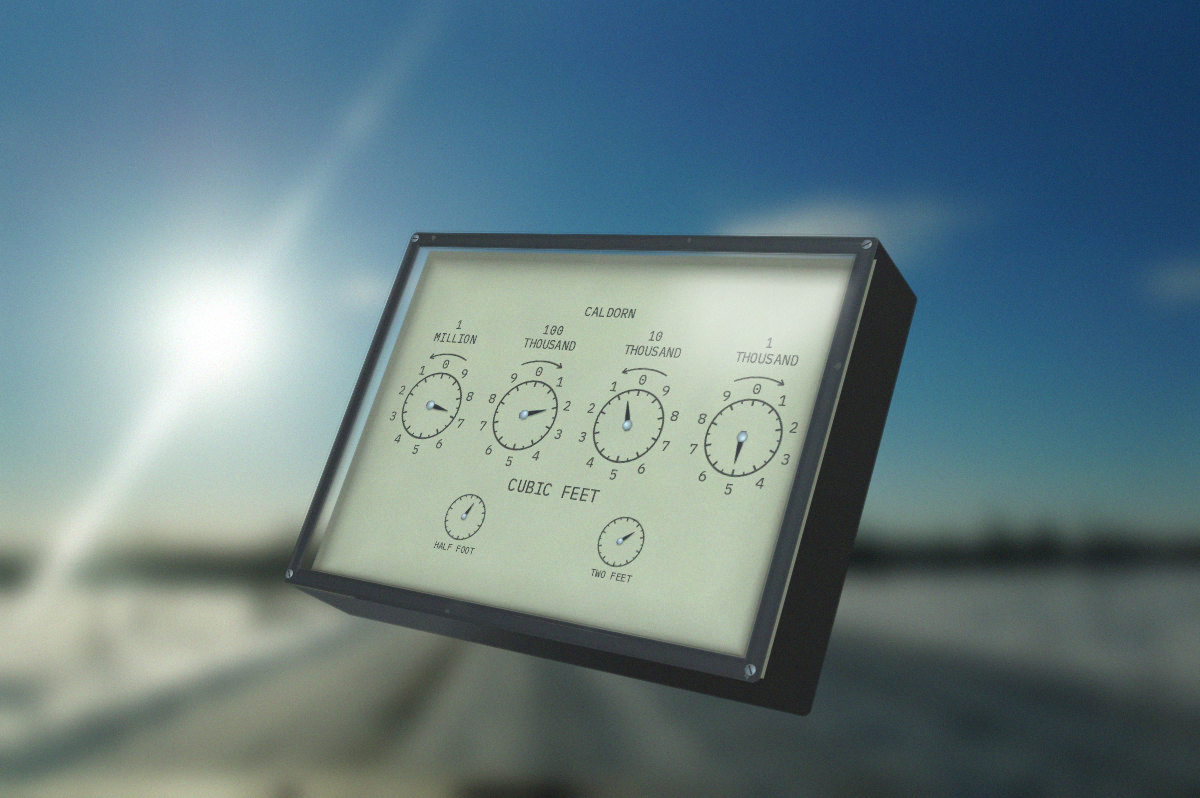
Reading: 720500 ft³
